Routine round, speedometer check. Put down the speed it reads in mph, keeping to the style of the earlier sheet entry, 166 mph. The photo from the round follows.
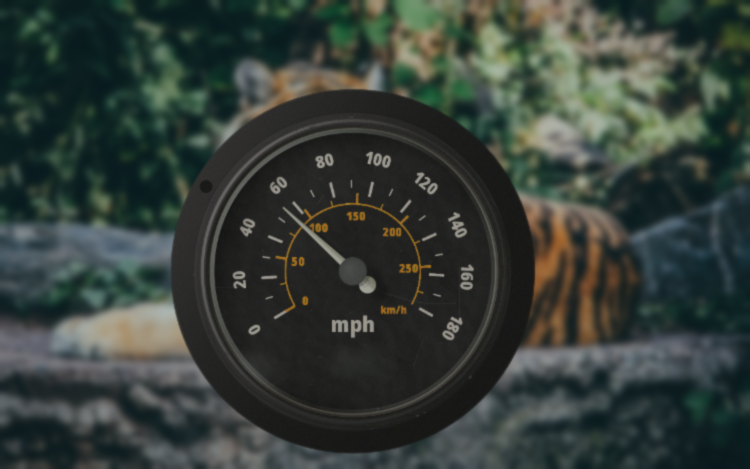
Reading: 55 mph
